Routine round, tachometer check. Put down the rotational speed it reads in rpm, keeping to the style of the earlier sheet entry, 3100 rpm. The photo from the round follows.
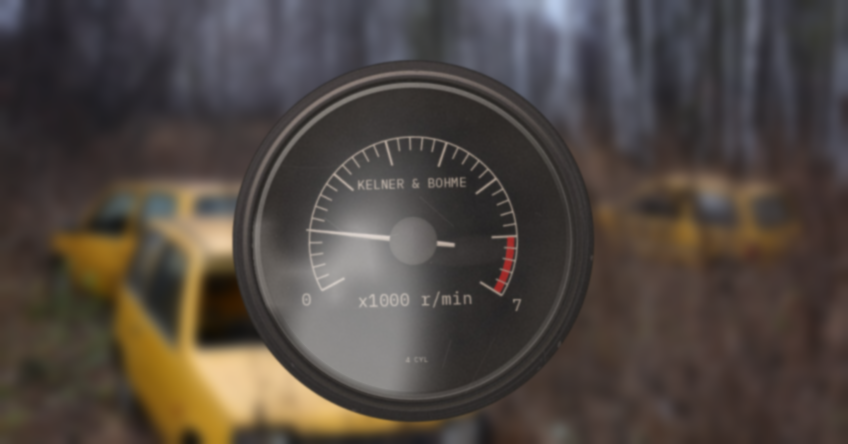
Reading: 1000 rpm
